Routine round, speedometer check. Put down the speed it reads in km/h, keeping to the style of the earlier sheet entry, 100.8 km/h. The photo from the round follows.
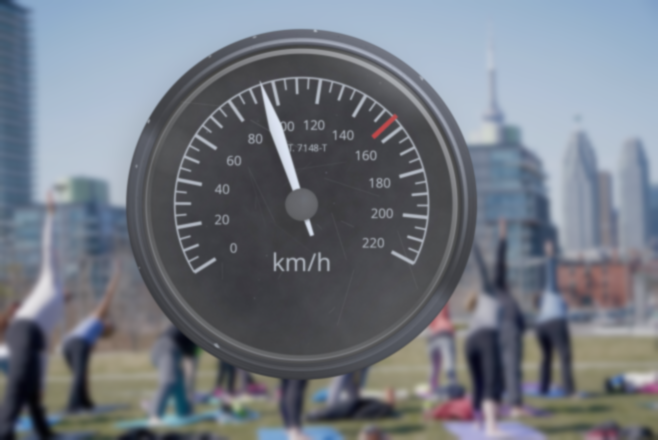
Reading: 95 km/h
